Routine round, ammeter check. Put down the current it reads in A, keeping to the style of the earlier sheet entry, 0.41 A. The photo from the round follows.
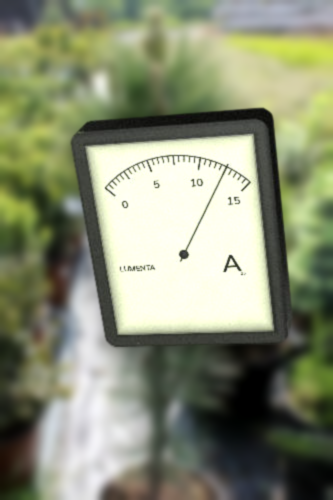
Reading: 12.5 A
